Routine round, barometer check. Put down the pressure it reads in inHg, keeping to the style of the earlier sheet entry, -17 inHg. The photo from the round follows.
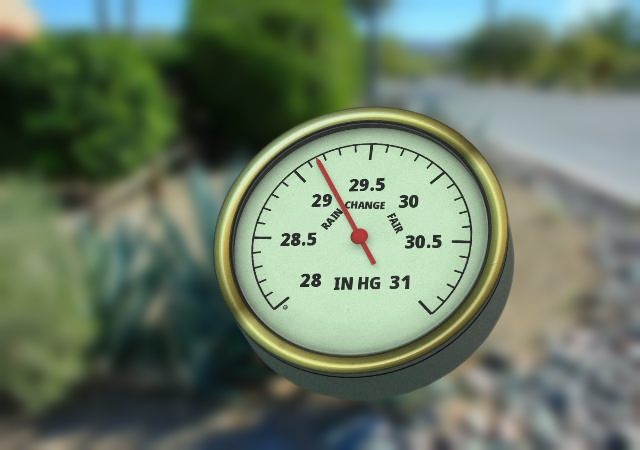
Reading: 29.15 inHg
